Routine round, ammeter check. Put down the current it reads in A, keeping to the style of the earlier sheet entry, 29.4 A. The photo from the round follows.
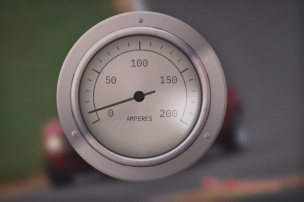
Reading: 10 A
